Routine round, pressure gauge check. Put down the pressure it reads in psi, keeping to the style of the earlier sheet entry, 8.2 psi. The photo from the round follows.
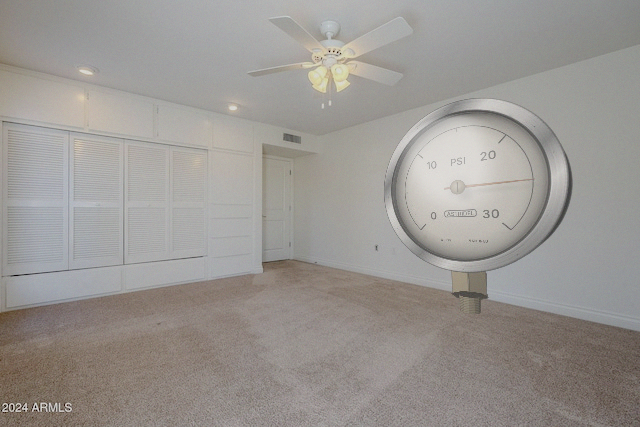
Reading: 25 psi
